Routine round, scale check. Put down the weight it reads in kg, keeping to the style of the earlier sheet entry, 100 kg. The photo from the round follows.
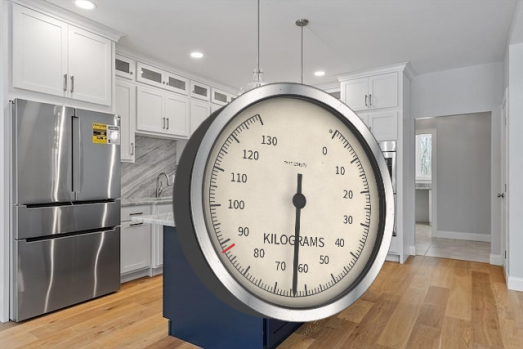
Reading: 65 kg
